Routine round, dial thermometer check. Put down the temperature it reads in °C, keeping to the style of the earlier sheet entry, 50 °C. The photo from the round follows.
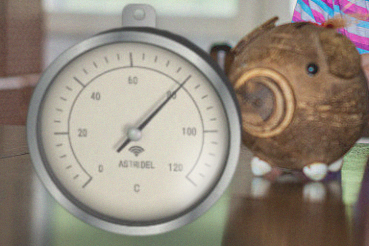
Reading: 80 °C
